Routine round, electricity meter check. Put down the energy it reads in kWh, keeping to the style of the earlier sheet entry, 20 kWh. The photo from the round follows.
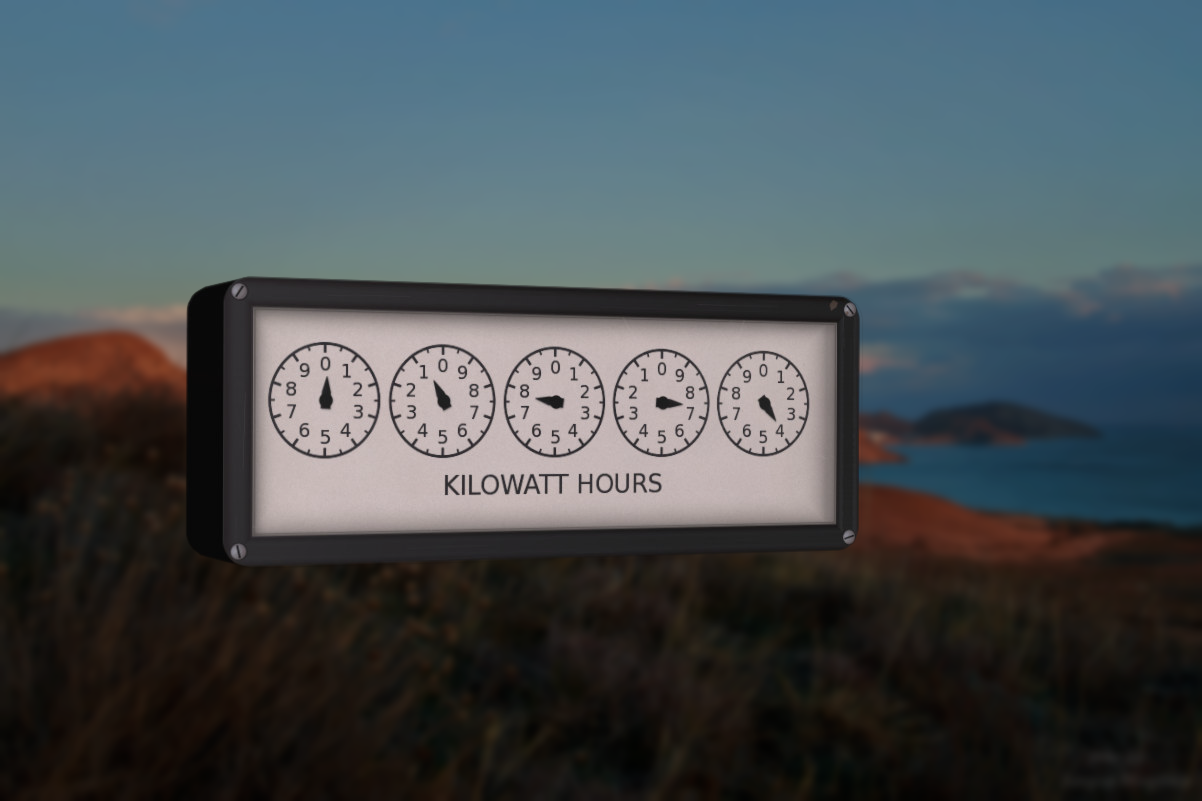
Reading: 774 kWh
